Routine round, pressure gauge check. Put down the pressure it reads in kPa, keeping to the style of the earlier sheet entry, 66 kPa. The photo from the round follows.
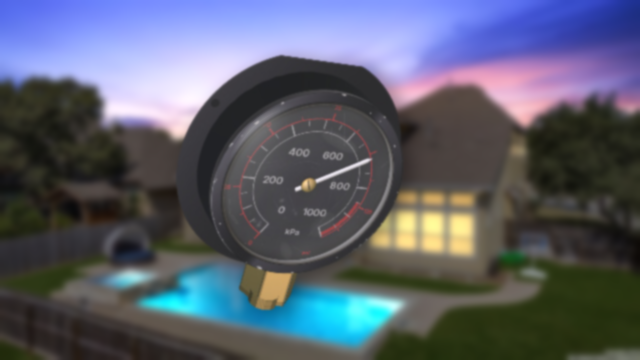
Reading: 700 kPa
